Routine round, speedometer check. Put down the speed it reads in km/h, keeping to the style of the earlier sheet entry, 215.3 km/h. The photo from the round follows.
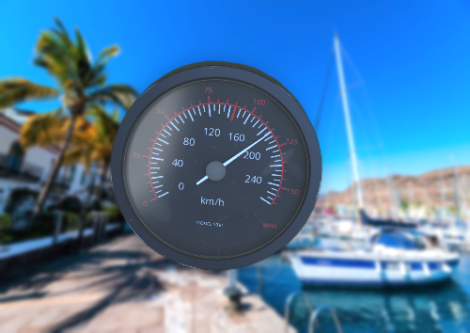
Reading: 185 km/h
